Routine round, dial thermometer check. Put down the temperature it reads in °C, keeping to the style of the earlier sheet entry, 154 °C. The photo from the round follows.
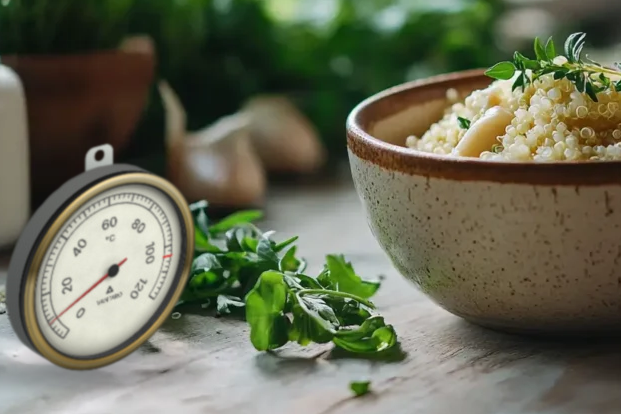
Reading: 10 °C
